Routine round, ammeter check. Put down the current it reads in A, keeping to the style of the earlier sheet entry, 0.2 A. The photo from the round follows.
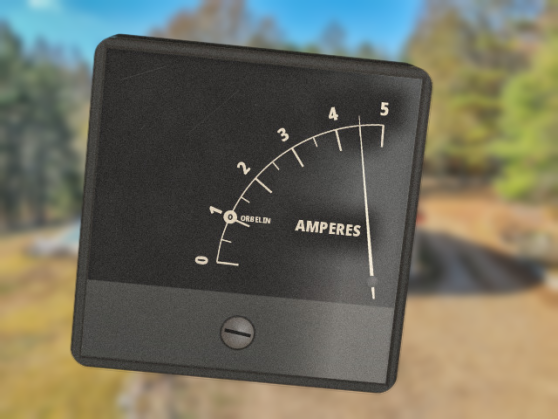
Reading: 4.5 A
